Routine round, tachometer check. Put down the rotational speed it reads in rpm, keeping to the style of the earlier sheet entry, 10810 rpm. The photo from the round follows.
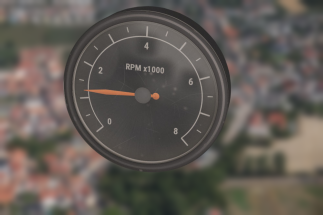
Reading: 1250 rpm
